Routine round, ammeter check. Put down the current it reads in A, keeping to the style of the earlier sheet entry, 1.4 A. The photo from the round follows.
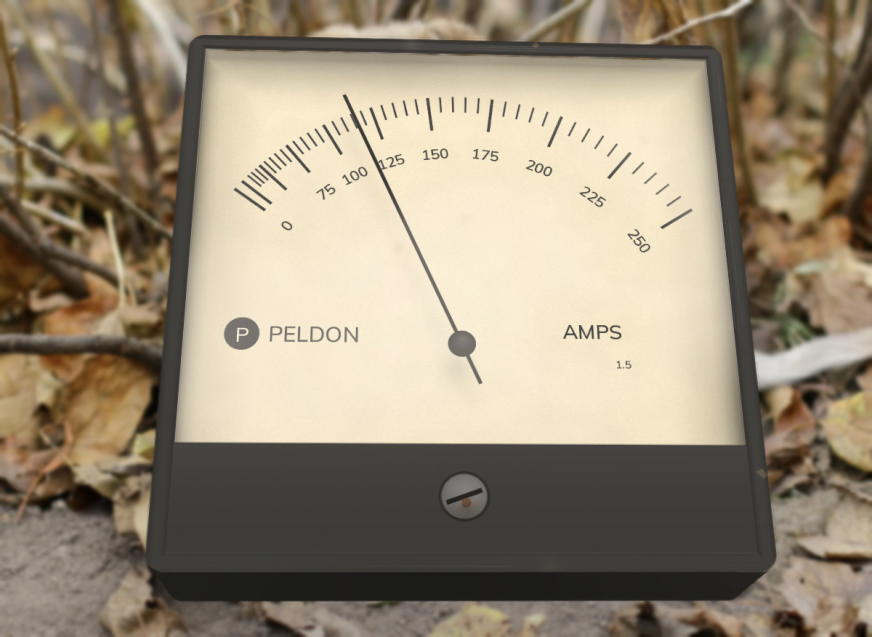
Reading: 115 A
